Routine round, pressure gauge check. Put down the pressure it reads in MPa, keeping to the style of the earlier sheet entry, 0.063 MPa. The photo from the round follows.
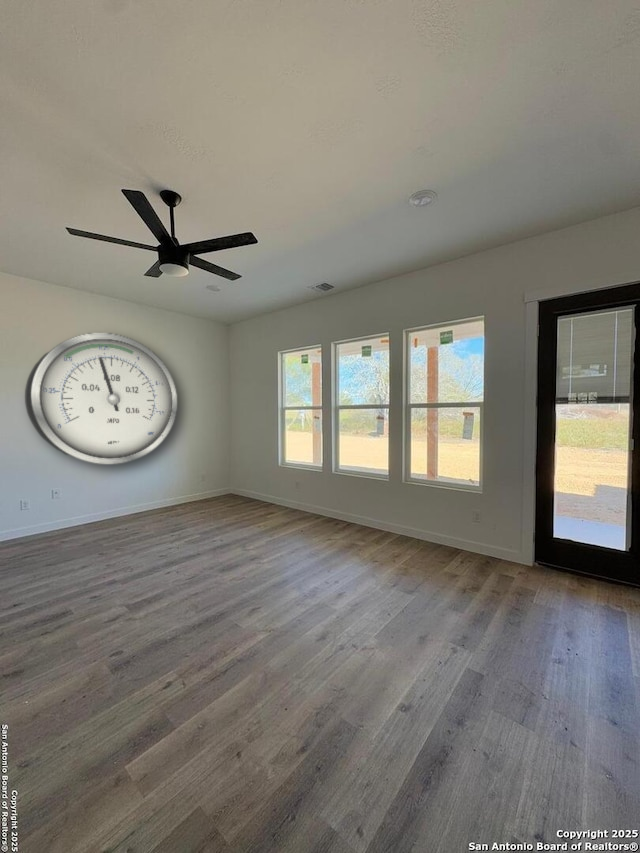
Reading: 0.07 MPa
